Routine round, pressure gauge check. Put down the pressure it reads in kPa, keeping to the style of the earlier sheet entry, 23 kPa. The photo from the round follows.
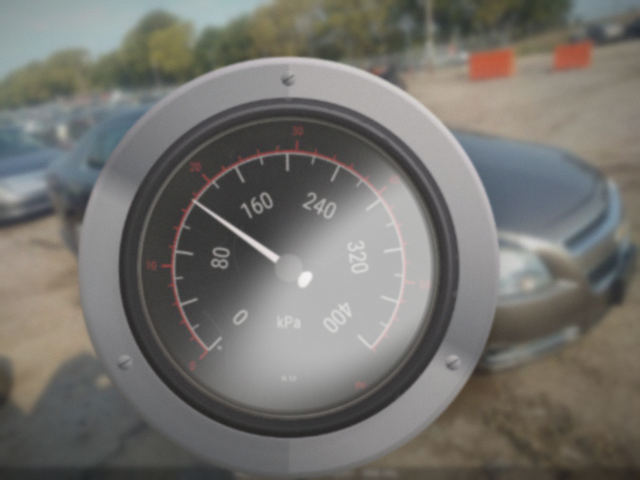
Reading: 120 kPa
